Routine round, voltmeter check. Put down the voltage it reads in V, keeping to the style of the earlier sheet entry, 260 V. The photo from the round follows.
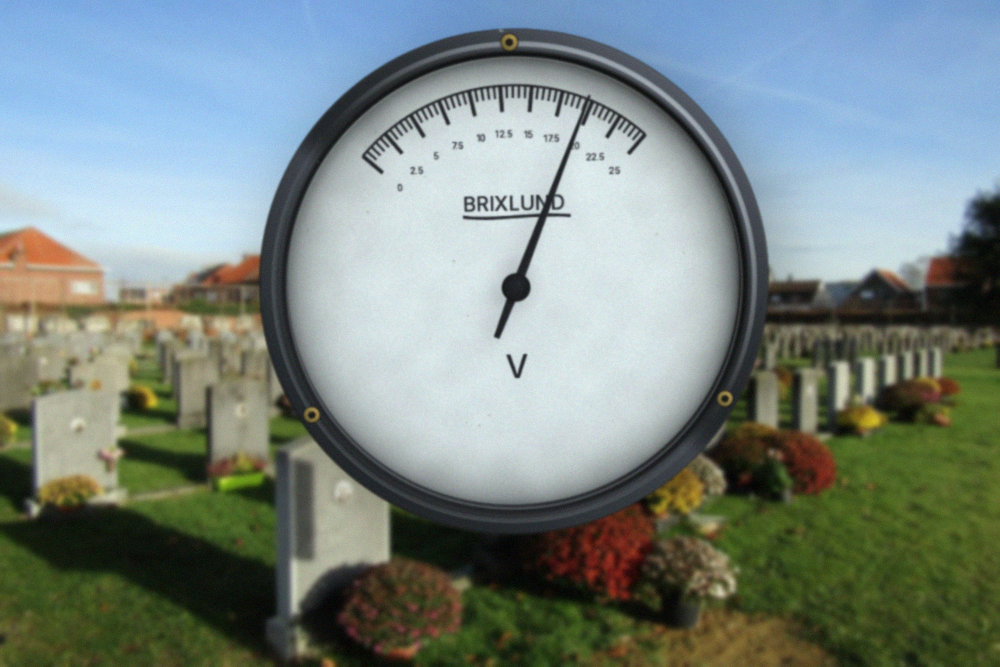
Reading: 19.5 V
